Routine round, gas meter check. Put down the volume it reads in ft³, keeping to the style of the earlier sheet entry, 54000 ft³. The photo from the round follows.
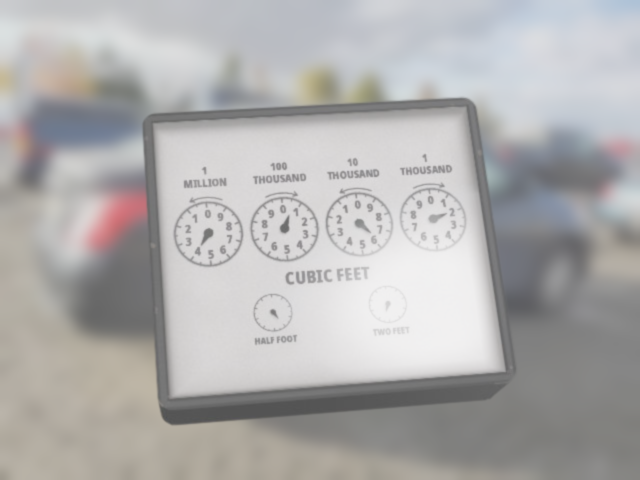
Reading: 406200 ft³
